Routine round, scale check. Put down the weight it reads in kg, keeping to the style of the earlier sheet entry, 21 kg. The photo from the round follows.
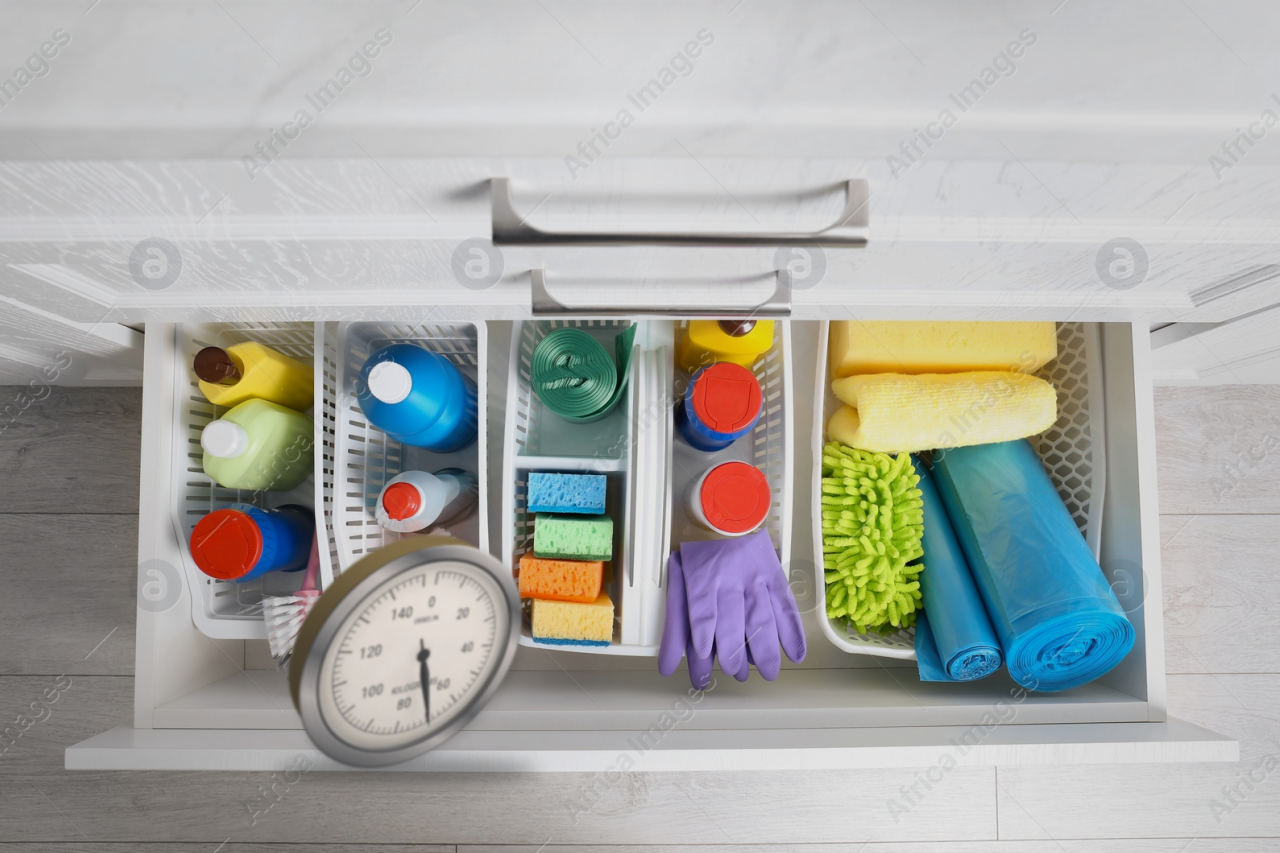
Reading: 70 kg
